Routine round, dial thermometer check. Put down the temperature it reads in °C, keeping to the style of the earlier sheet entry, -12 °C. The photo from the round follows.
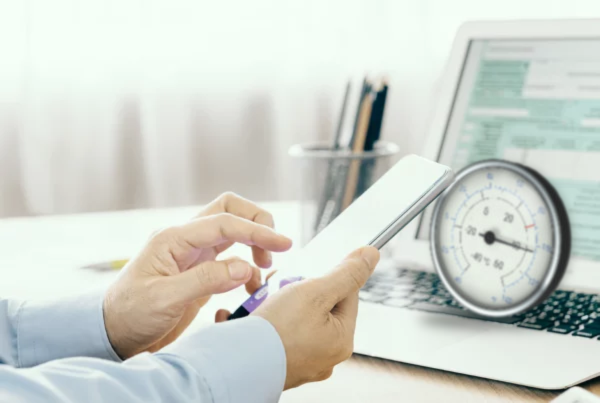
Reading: 40 °C
